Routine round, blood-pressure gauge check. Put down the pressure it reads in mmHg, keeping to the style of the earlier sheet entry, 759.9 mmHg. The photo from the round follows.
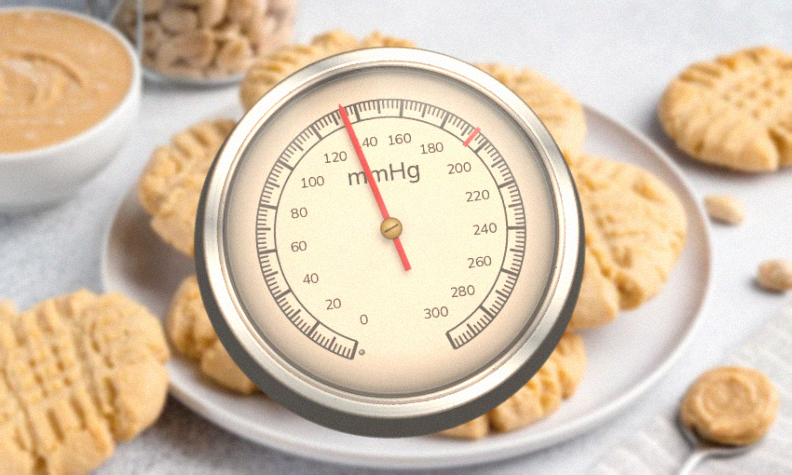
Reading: 134 mmHg
